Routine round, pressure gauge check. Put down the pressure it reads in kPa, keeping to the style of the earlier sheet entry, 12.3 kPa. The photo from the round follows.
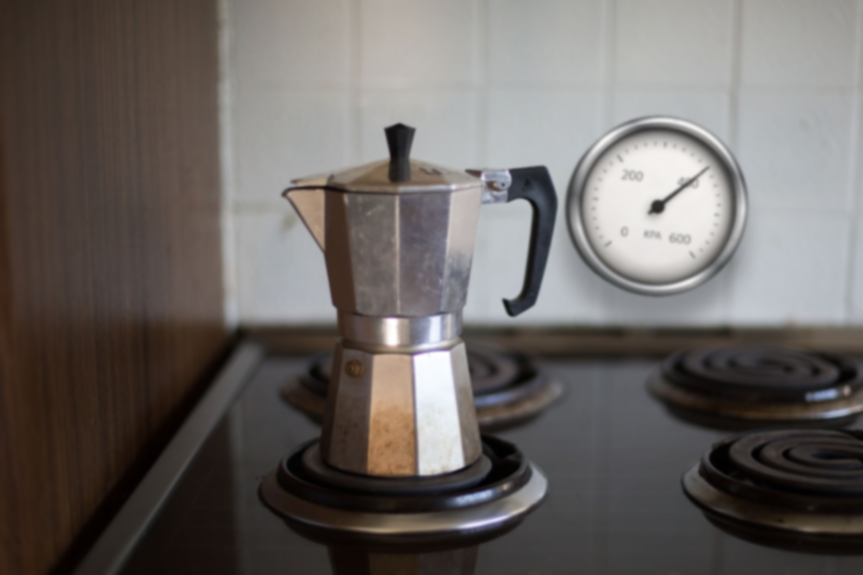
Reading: 400 kPa
